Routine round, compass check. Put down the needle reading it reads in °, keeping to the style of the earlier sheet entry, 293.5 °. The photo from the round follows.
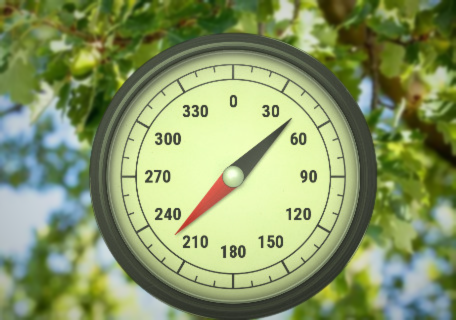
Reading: 225 °
